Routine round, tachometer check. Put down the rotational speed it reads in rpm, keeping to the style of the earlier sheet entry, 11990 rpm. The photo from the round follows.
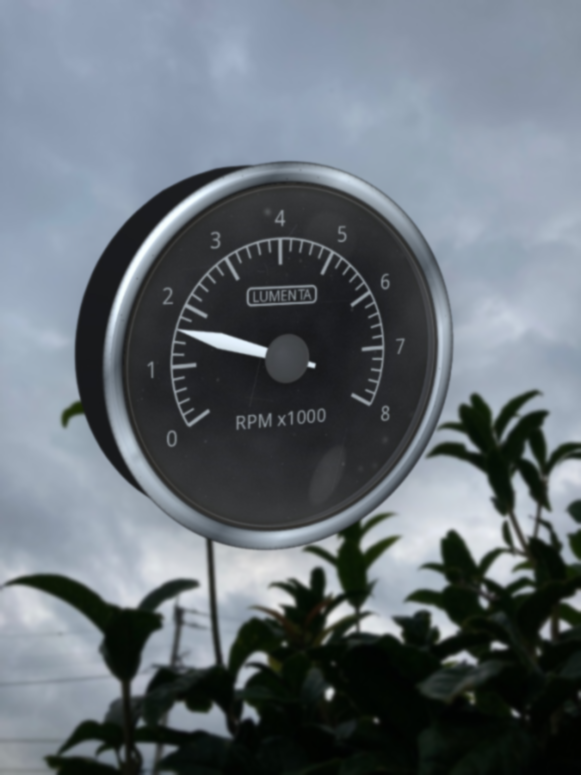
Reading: 1600 rpm
